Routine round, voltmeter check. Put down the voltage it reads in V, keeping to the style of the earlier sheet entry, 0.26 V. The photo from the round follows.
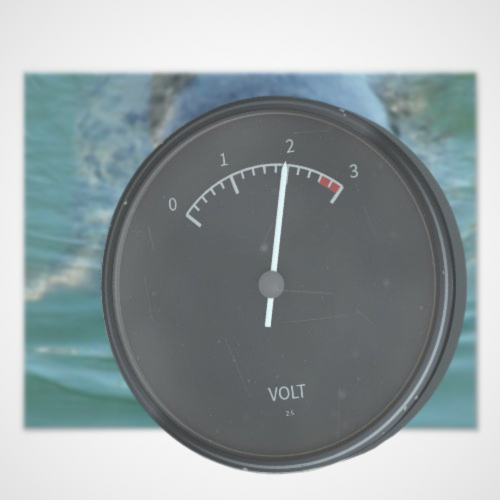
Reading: 2 V
